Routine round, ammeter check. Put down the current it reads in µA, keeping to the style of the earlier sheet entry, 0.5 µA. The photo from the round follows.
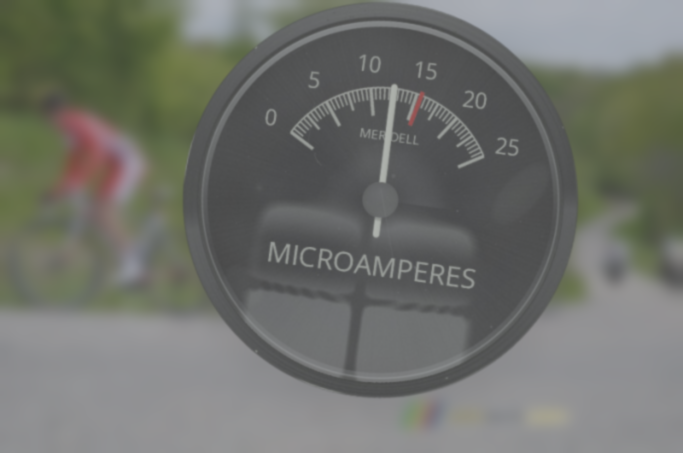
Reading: 12.5 µA
